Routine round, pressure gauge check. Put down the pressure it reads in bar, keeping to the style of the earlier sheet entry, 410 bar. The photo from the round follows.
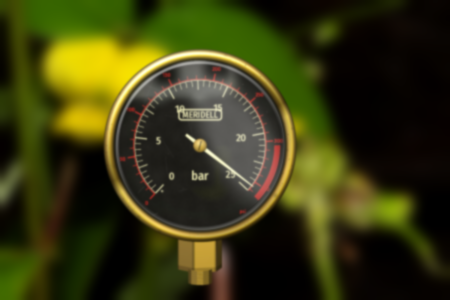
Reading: 24.5 bar
